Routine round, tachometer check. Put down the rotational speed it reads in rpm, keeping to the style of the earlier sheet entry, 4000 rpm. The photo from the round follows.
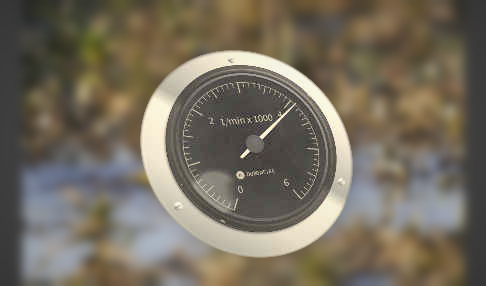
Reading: 4100 rpm
